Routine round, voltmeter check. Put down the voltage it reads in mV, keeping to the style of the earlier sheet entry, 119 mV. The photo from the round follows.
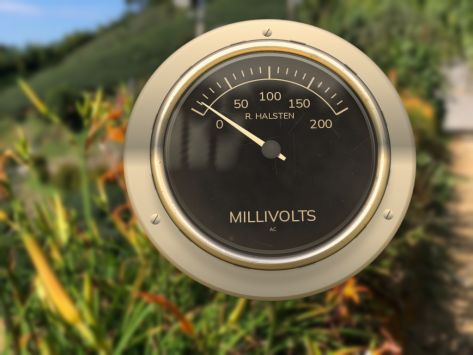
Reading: 10 mV
